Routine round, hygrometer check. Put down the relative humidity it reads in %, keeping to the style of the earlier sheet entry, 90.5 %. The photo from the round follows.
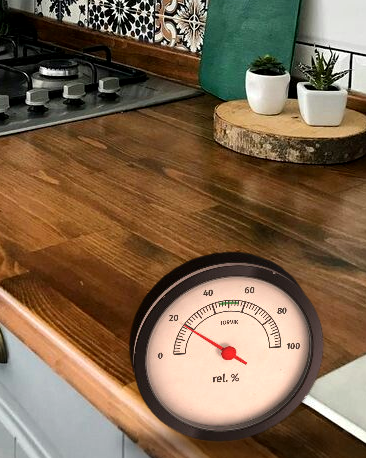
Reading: 20 %
